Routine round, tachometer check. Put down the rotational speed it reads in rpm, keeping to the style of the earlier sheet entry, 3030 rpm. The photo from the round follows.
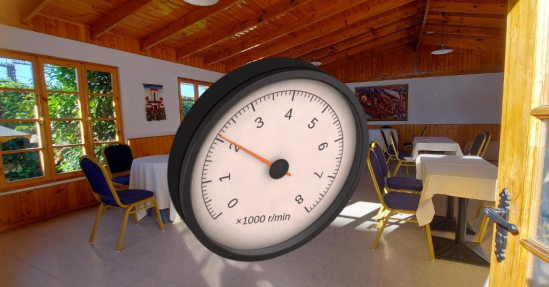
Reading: 2100 rpm
